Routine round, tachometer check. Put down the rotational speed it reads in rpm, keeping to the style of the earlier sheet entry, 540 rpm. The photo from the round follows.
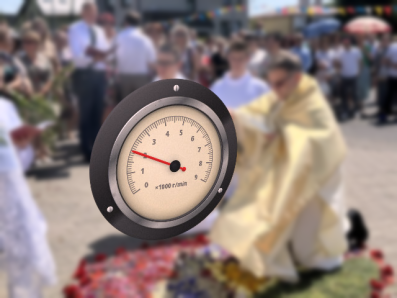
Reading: 2000 rpm
